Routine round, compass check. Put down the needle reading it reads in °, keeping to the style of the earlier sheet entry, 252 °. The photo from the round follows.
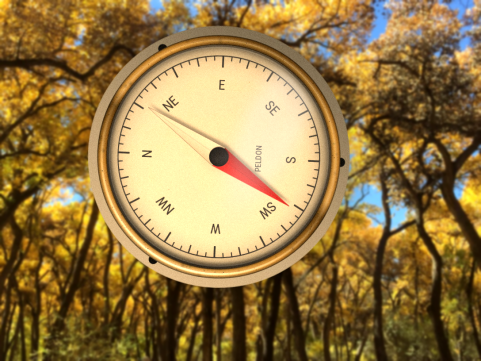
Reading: 212.5 °
